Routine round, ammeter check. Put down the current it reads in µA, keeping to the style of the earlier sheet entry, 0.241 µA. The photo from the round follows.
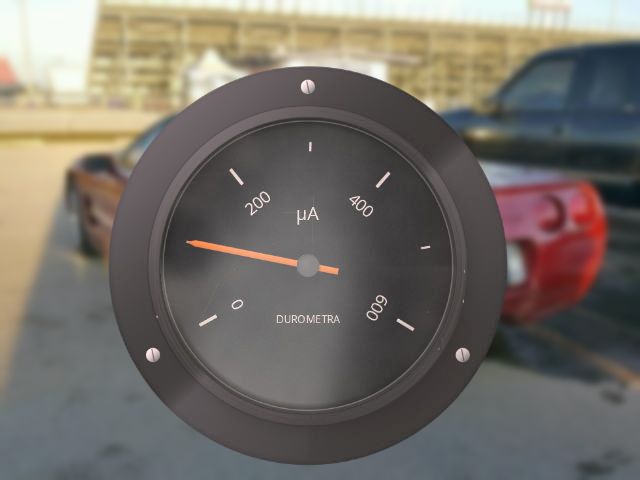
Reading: 100 µA
